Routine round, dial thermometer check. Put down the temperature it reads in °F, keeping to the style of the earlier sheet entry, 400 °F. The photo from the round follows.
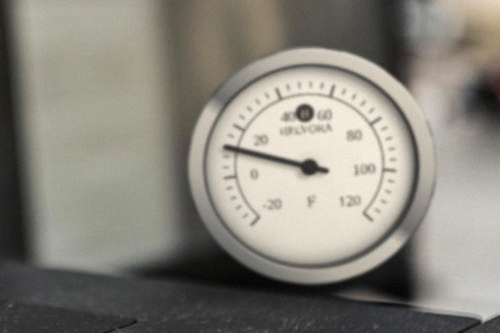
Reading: 12 °F
